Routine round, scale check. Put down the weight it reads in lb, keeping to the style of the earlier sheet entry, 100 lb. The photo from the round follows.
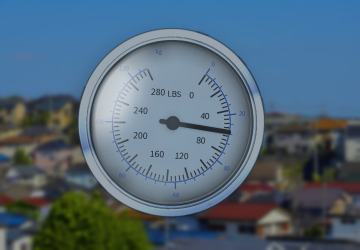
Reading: 60 lb
